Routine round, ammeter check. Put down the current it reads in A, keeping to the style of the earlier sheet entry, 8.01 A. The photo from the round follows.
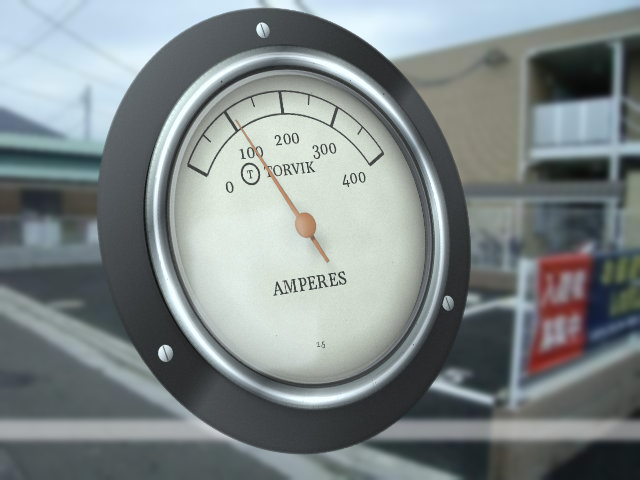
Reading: 100 A
